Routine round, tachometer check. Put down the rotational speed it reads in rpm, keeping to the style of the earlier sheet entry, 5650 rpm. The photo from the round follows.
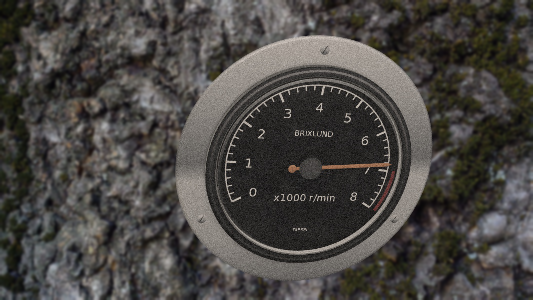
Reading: 6800 rpm
